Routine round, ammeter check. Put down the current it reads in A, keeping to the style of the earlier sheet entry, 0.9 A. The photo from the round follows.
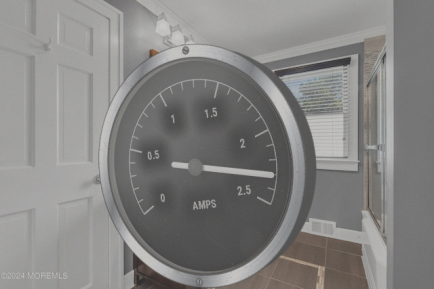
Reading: 2.3 A
